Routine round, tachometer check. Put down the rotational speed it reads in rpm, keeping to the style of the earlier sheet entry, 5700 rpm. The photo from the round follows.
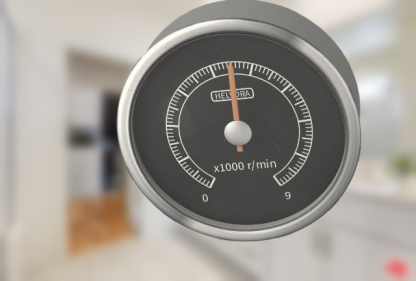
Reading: 4500 rpm
